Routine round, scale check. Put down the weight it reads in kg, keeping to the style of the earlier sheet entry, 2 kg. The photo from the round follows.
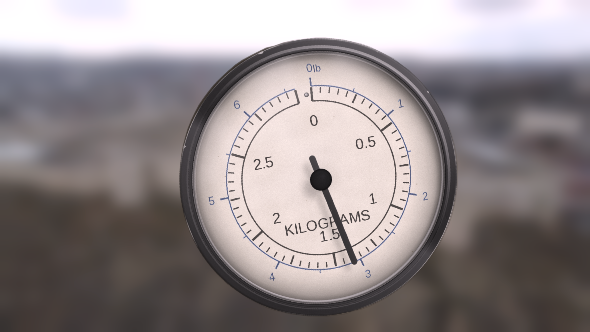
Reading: 1.4 kg
